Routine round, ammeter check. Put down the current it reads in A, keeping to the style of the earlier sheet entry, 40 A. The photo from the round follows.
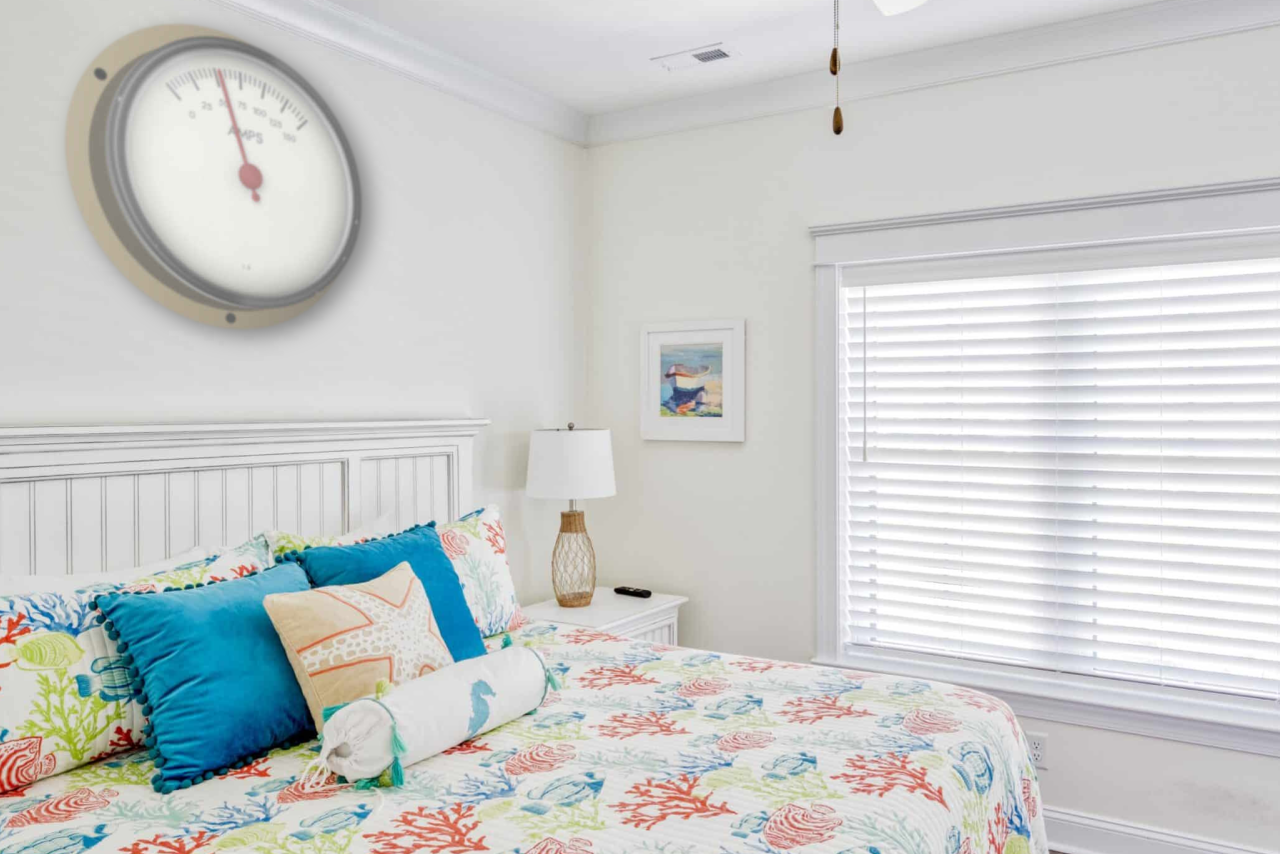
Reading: 50 A
